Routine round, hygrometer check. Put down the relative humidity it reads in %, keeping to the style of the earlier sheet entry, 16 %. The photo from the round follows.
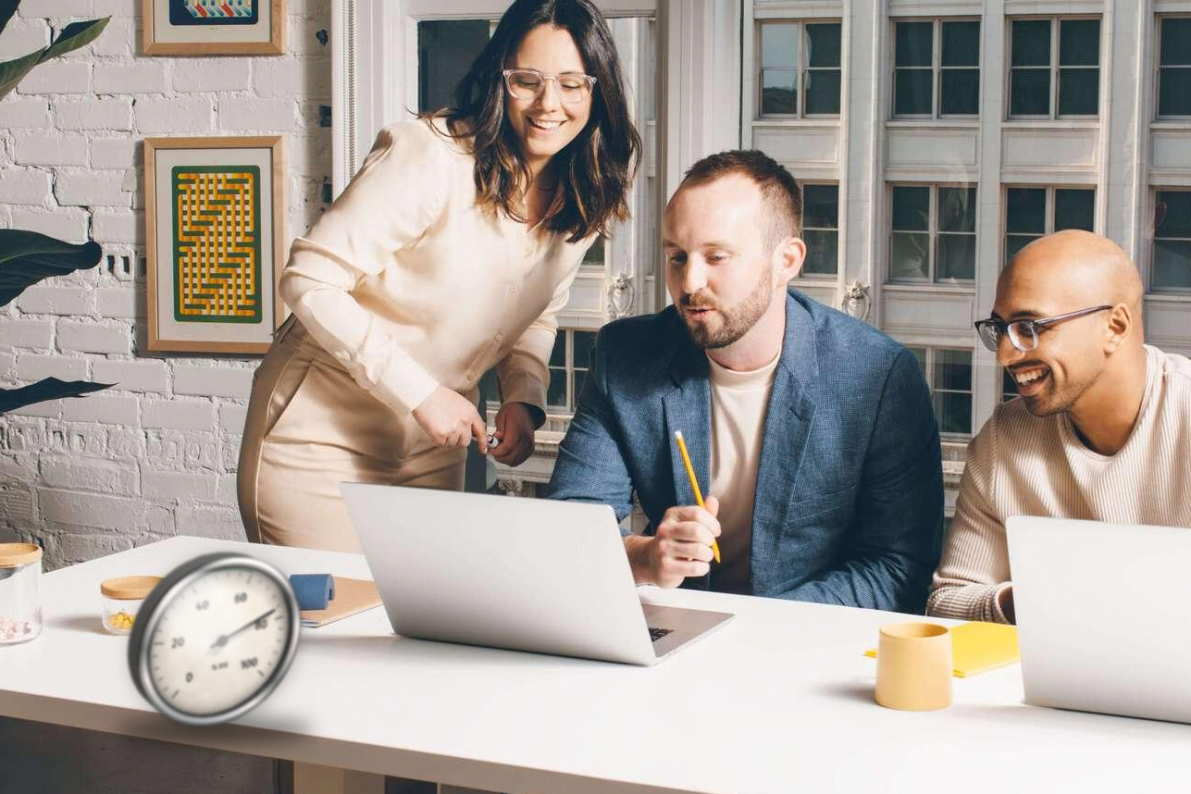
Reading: 76 %
